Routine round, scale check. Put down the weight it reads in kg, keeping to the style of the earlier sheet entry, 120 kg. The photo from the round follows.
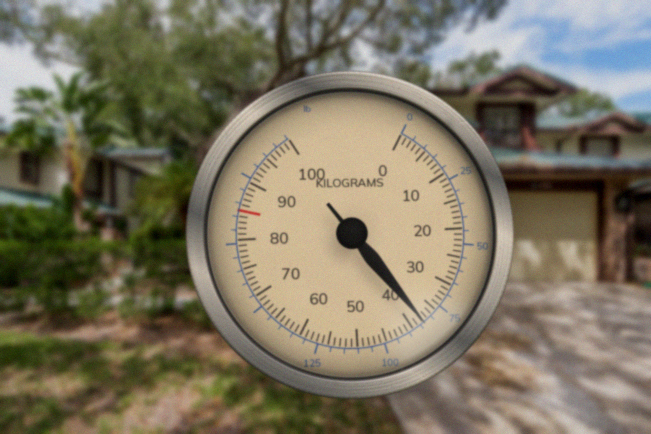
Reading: 38 kg
